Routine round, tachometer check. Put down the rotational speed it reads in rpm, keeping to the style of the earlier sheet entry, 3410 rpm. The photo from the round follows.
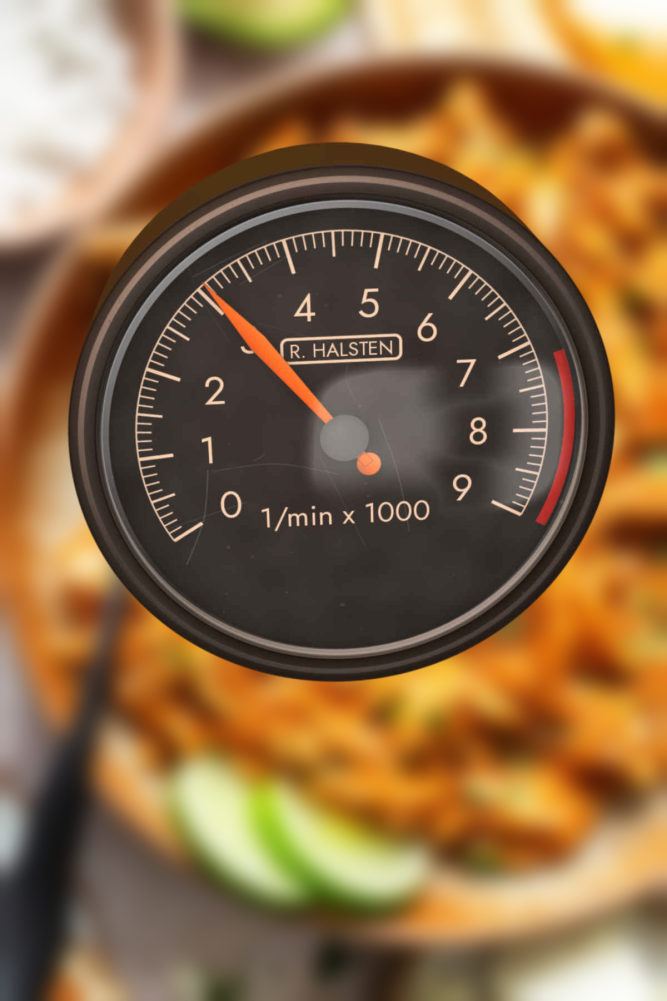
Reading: 3100 rpm
